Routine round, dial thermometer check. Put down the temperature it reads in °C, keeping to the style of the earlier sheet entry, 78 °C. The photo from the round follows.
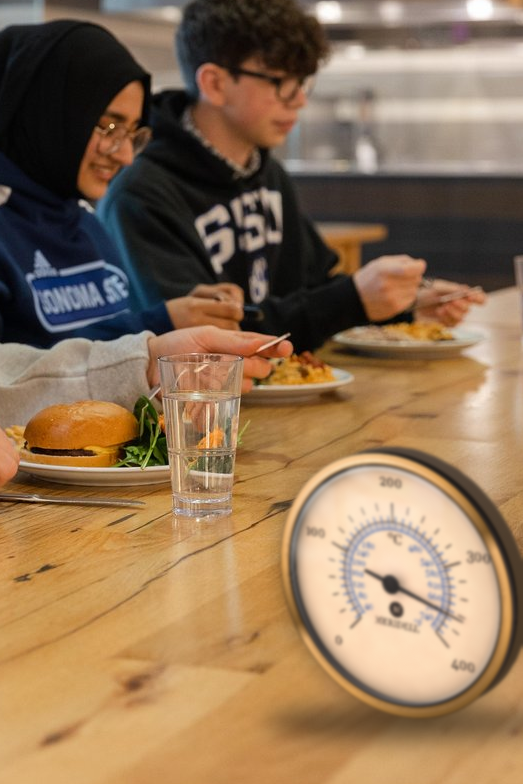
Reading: 360 °C
